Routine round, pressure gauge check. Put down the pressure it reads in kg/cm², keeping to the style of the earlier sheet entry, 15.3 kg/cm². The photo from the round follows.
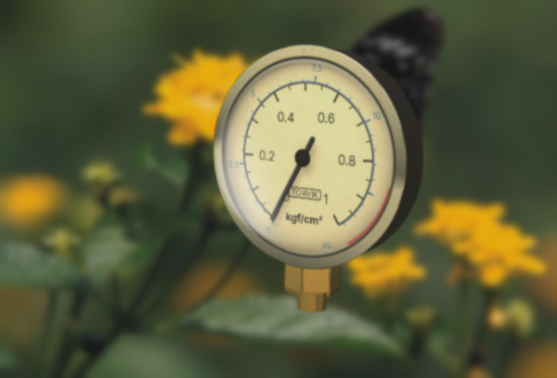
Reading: 0 kg/cm²
